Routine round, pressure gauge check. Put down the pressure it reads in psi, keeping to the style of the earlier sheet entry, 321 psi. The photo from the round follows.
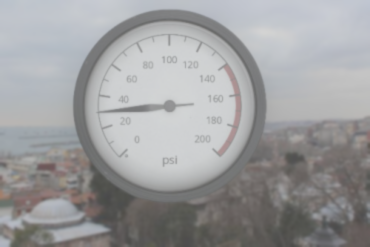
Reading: 30 psi
